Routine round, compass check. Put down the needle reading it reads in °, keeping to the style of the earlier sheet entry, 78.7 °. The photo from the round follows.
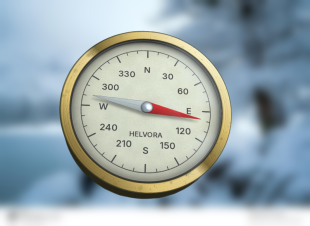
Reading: 100 °
